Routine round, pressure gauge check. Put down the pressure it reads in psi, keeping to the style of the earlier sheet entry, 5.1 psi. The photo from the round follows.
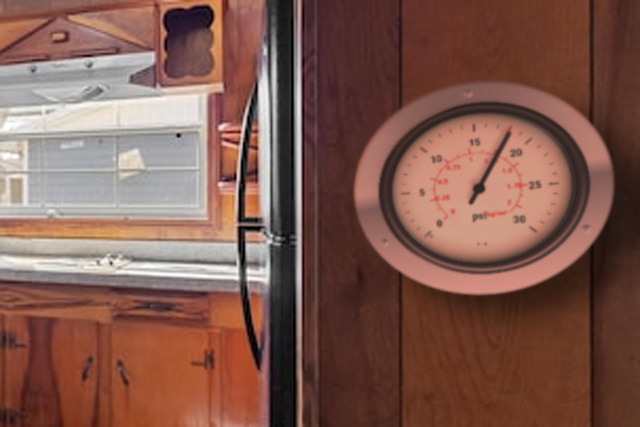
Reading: 18 psi
